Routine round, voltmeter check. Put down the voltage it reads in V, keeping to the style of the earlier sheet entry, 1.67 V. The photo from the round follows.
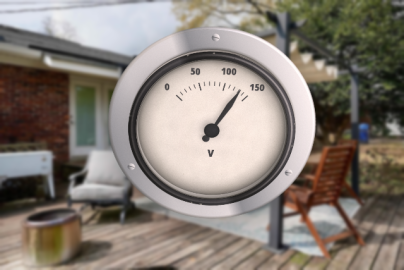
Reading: 130 V
